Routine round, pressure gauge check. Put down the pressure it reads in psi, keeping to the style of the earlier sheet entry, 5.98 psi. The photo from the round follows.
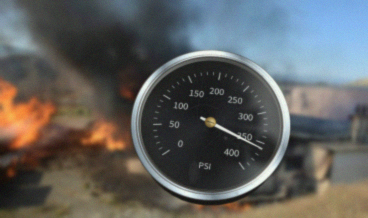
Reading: 360 psi
